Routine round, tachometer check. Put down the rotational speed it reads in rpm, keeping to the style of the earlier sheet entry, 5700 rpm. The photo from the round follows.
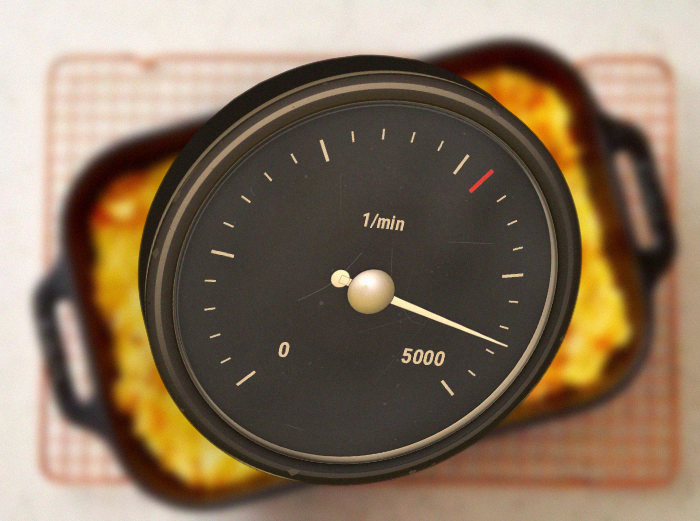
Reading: 4500 rpm
